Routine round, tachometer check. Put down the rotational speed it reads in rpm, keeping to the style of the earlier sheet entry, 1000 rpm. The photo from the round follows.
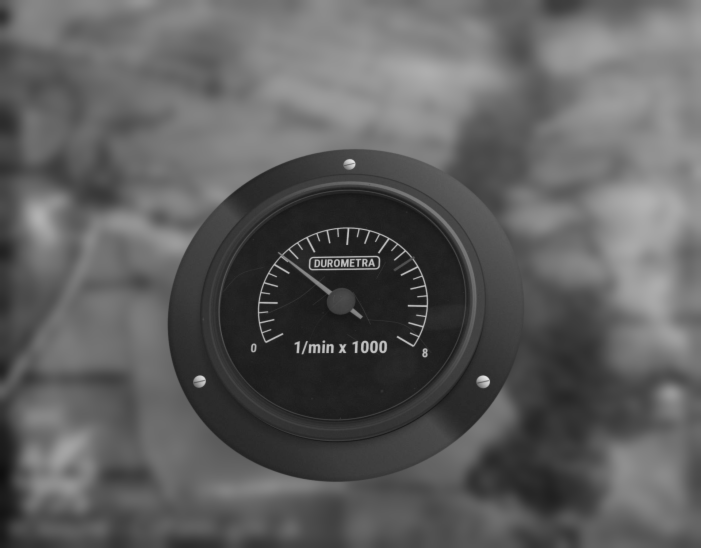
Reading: 2250 rpm
